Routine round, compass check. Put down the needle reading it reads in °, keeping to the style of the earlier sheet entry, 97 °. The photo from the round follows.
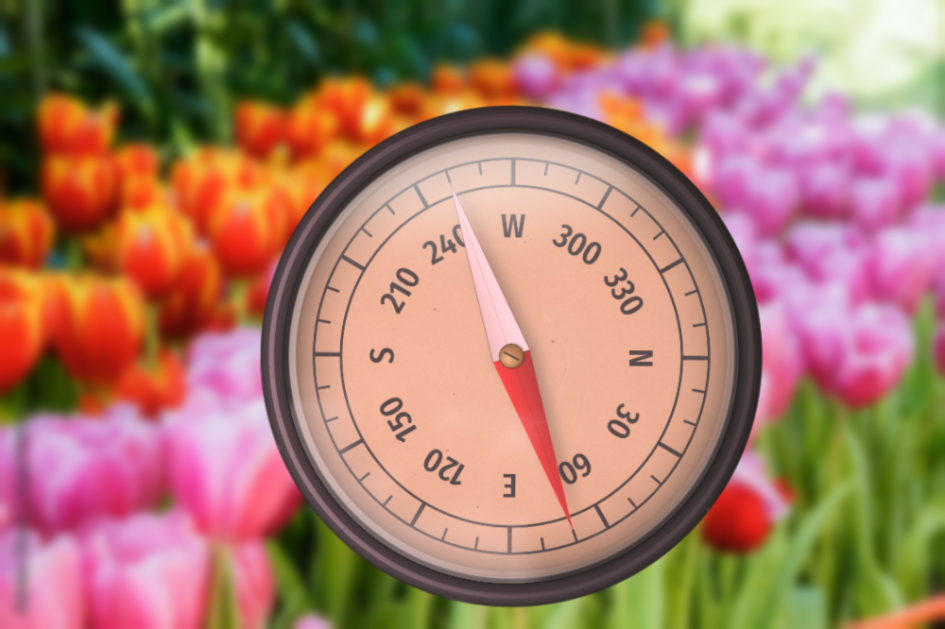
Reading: 70 °
